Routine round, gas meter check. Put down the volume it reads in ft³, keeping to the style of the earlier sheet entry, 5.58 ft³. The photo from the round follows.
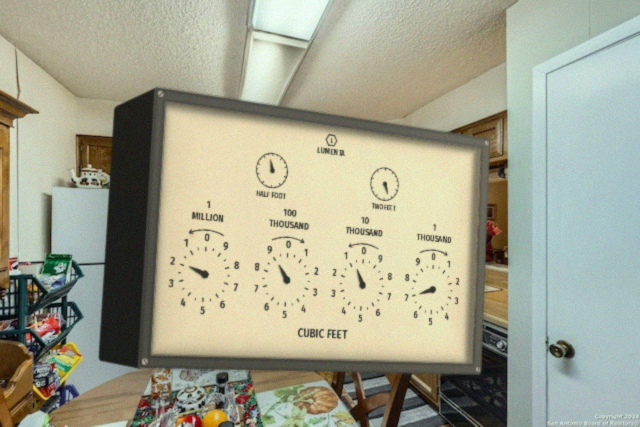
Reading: 190700 ft³
